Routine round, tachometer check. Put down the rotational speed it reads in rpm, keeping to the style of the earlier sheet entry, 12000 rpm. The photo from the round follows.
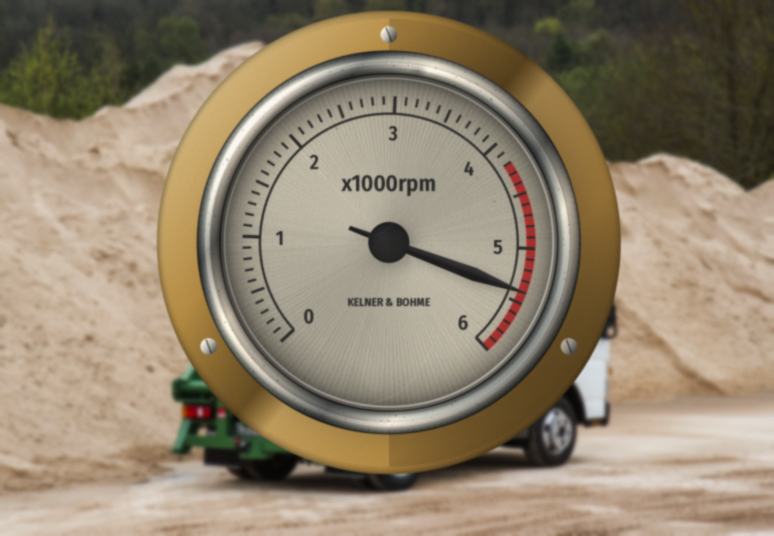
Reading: 5400 rpm
